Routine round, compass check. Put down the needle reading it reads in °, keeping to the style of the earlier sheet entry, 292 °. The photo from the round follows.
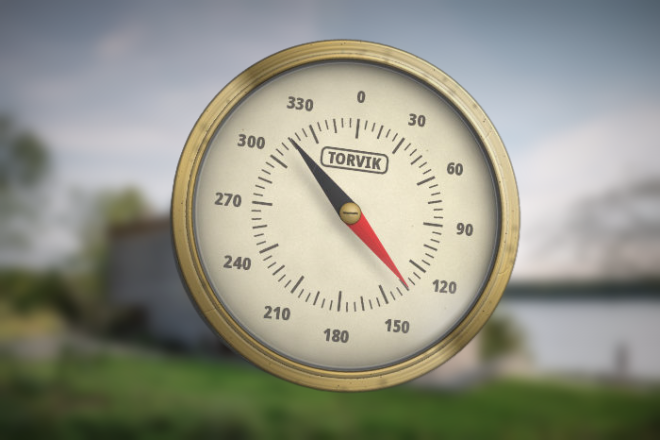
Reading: 135 °
